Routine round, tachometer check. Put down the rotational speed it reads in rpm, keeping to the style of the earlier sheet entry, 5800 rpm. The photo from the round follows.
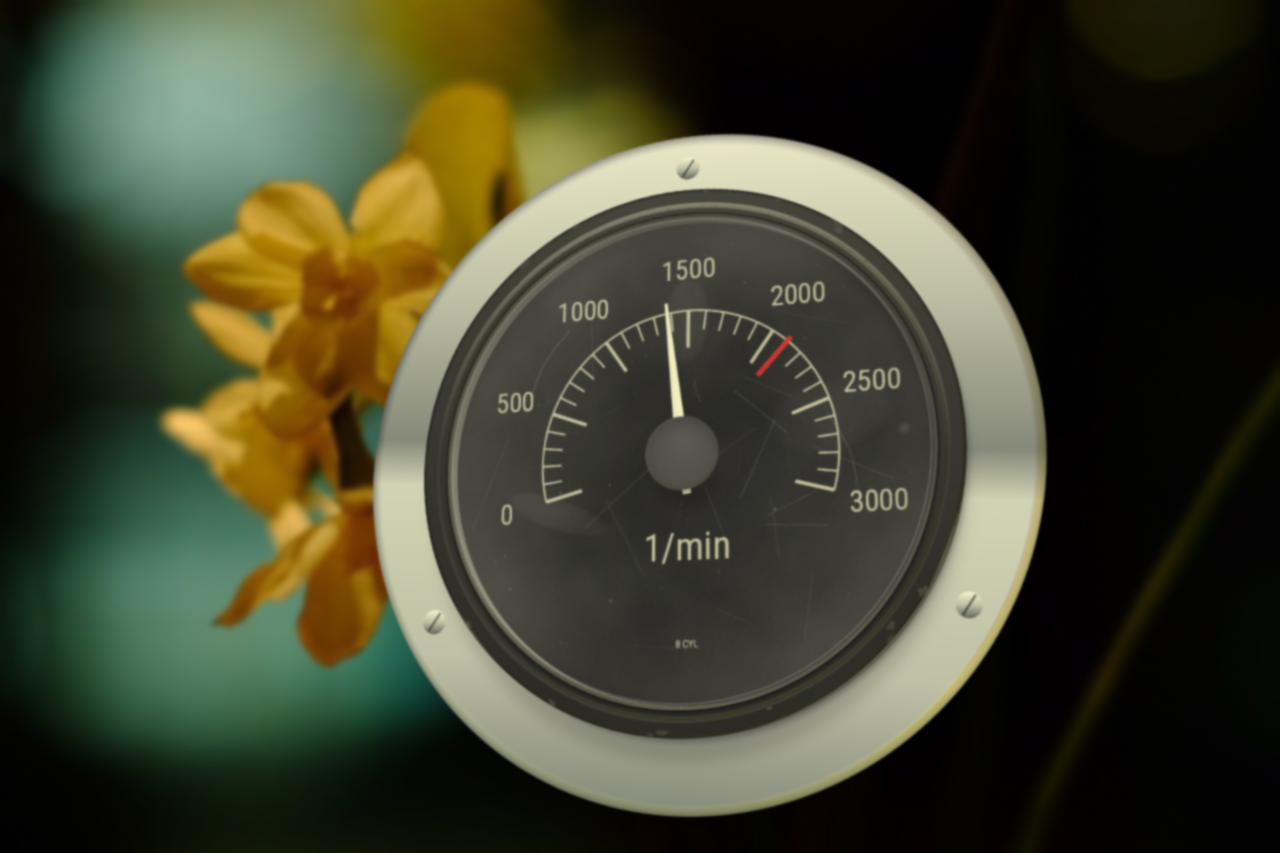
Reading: 1400 rpm
